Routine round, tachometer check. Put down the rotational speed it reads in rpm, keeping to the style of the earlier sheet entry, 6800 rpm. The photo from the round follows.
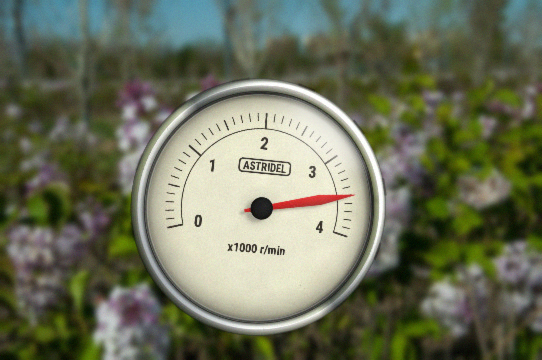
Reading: 3500 rpm
